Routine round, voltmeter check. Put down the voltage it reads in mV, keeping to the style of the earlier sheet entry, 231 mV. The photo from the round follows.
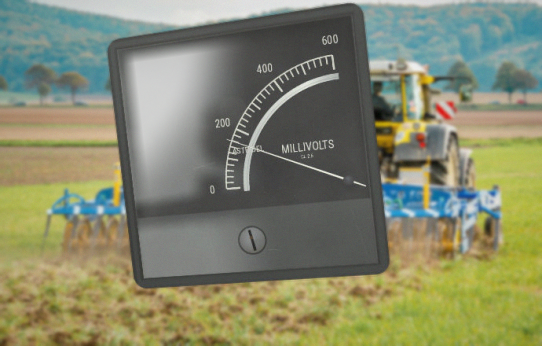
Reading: 160 mV
